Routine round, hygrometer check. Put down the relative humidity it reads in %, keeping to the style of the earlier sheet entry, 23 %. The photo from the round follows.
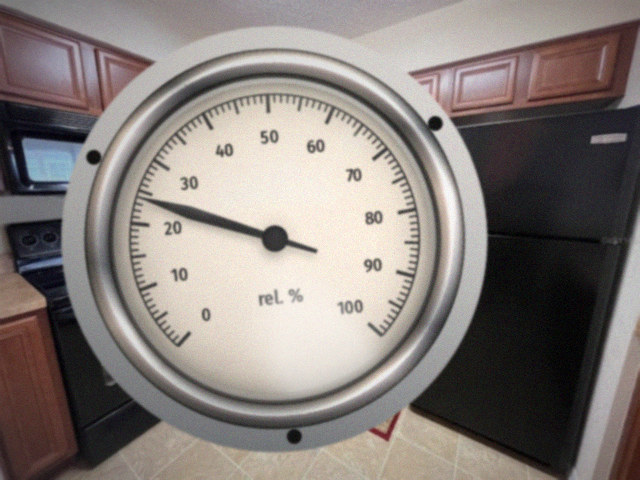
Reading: 24 %
